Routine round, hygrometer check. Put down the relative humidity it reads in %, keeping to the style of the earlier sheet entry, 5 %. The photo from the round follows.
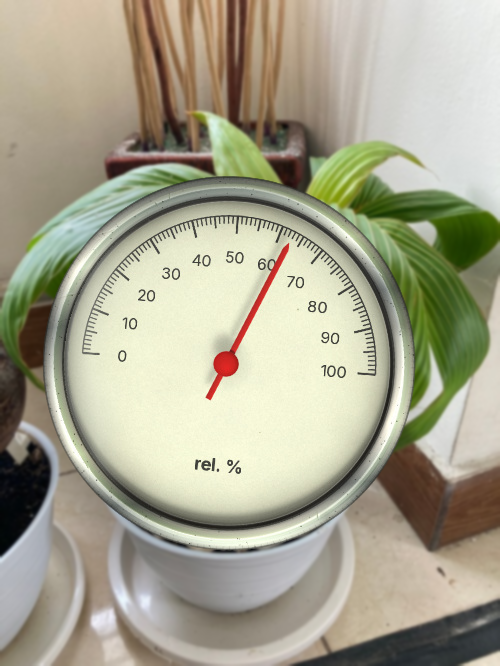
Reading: 63 %
